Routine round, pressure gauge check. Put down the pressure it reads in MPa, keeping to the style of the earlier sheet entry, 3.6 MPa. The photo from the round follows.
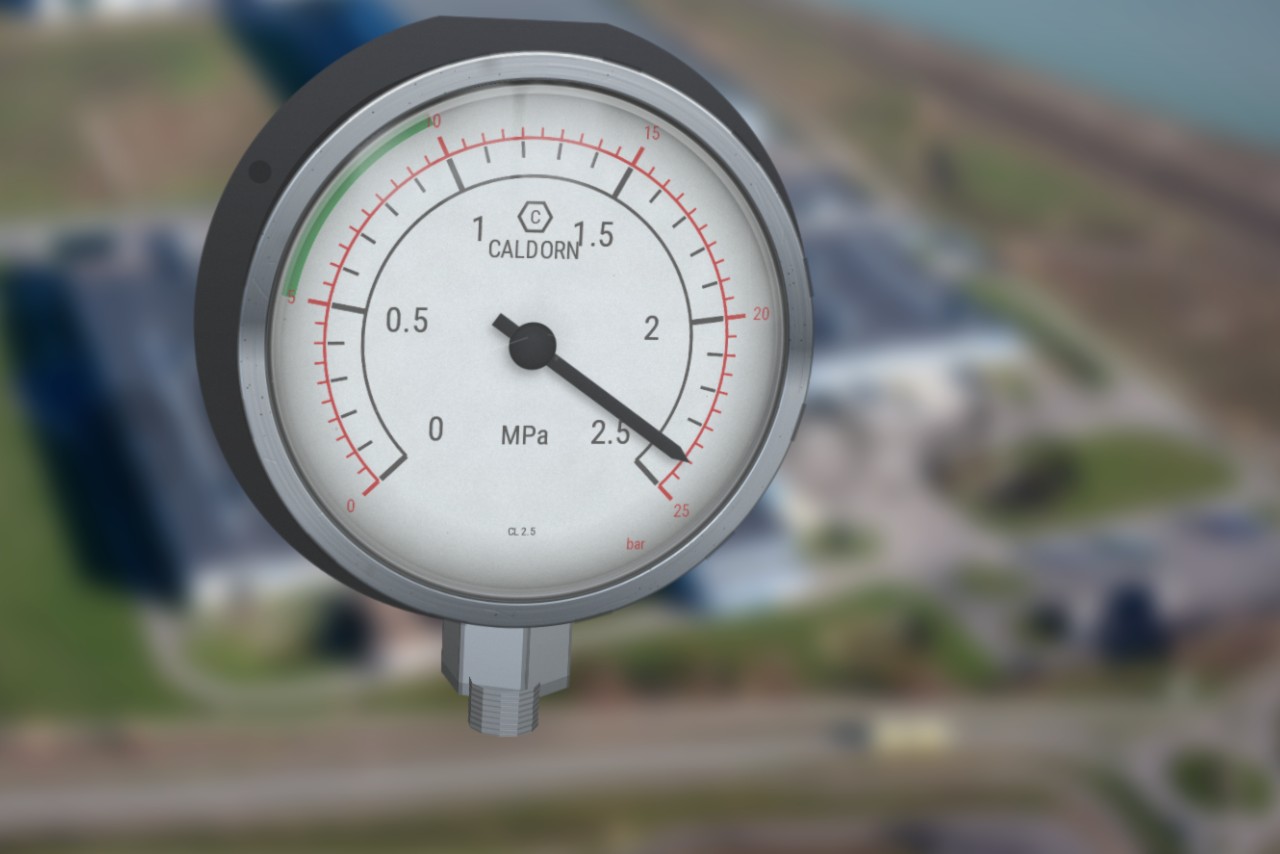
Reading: 2.4 MPa
